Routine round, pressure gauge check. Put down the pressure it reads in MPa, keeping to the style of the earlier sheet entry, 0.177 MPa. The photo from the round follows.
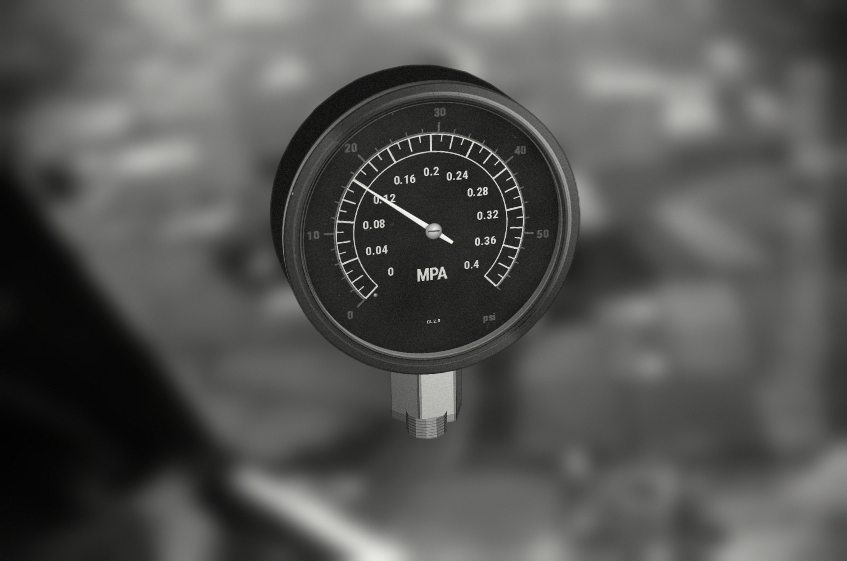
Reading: 0.12 MPa
